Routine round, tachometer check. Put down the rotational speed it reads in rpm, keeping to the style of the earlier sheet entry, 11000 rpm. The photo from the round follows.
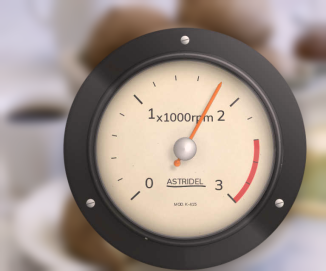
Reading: 1800 rpm
